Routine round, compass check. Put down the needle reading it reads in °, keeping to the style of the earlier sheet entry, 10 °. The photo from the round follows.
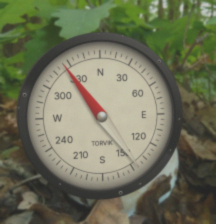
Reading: 325 °
